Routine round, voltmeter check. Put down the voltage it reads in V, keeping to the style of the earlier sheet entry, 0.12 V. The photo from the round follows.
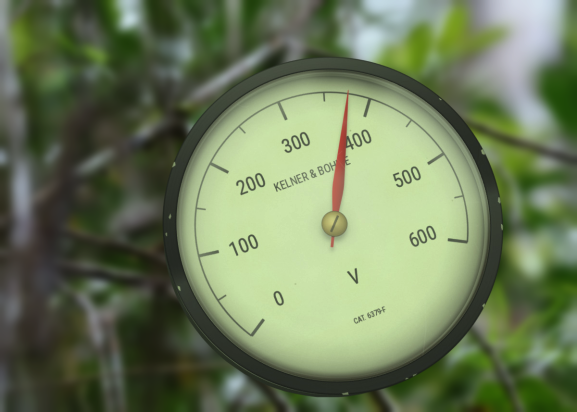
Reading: 375 V
